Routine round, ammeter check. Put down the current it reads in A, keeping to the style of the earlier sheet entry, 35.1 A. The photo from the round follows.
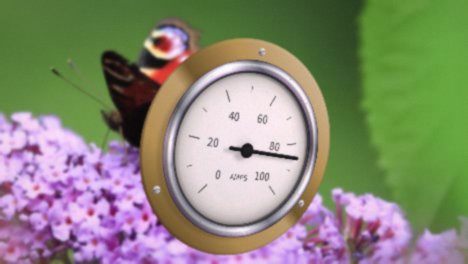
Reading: 85 A
